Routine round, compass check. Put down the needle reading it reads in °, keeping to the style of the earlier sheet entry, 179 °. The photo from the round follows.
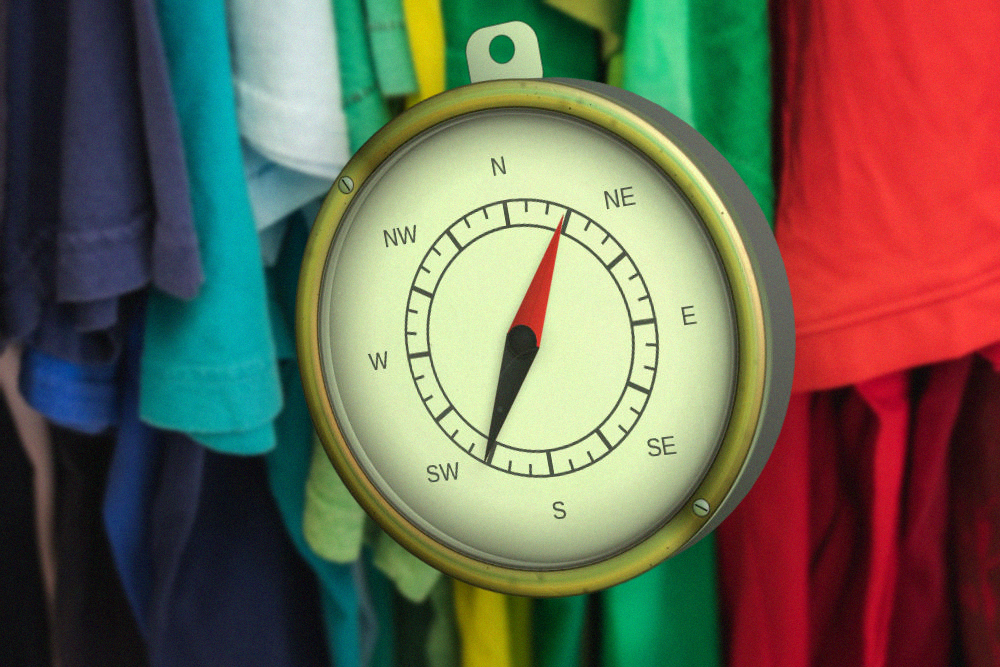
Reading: 30 °
